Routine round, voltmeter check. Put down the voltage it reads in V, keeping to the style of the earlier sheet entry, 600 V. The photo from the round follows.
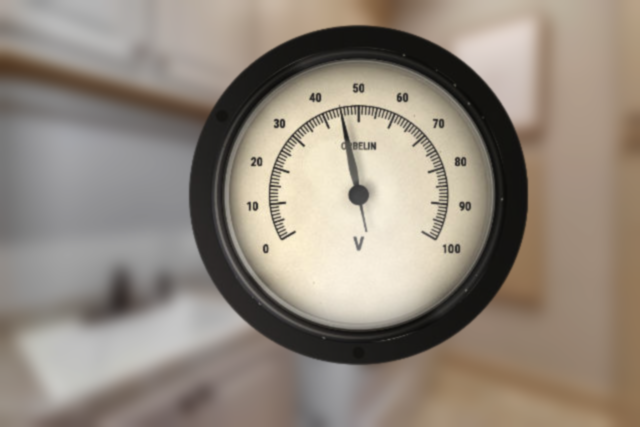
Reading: 45 V
